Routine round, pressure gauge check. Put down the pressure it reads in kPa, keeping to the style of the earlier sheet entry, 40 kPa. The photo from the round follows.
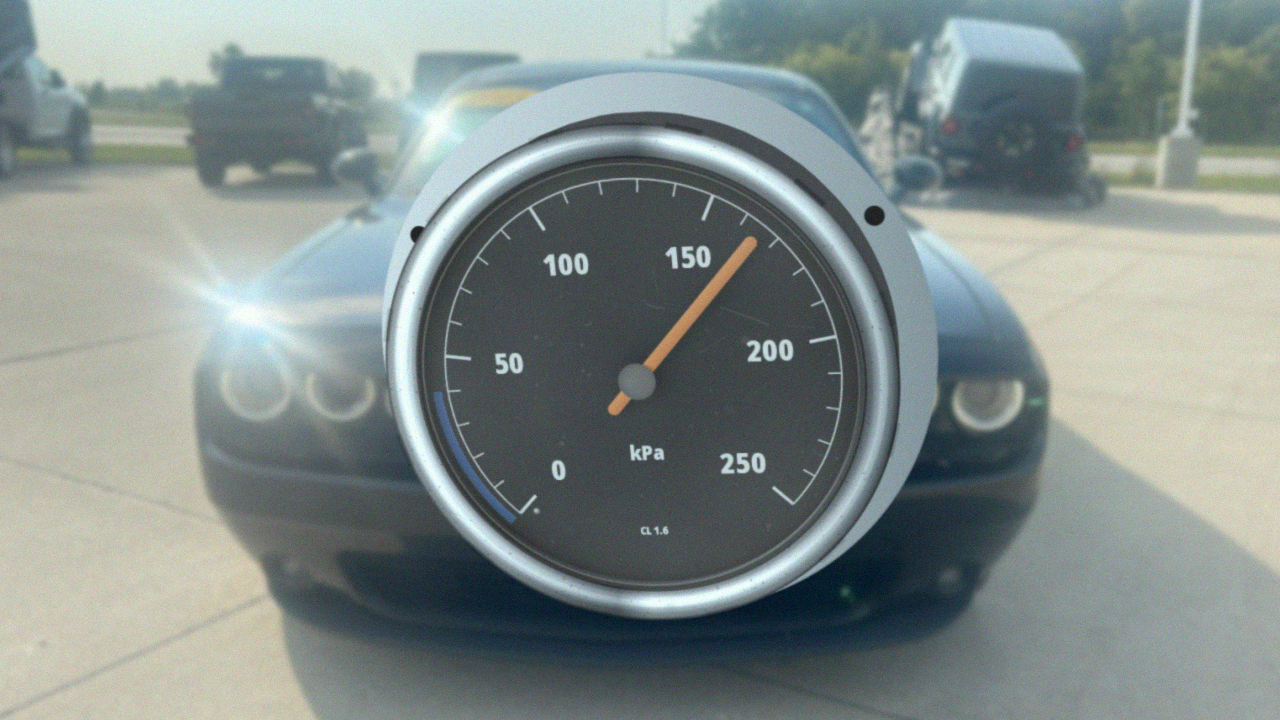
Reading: 165 kPa
